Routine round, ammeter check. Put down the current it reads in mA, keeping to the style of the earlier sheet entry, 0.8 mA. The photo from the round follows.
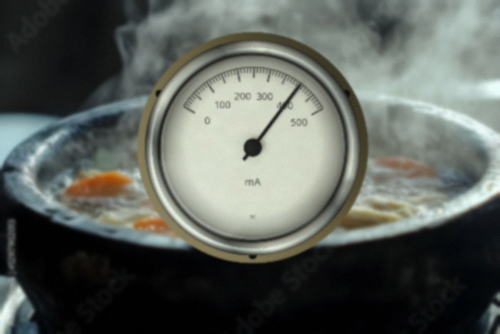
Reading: 400 mA
